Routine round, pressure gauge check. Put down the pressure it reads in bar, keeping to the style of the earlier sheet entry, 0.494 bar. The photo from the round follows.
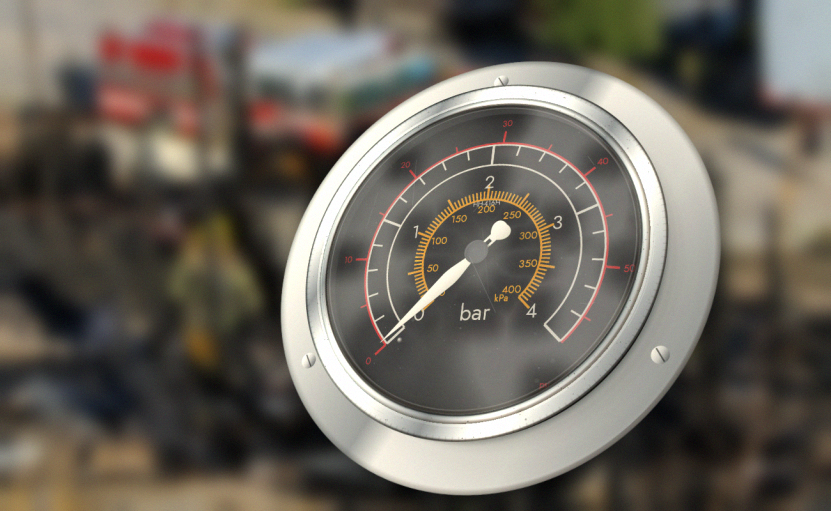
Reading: 0 bar
